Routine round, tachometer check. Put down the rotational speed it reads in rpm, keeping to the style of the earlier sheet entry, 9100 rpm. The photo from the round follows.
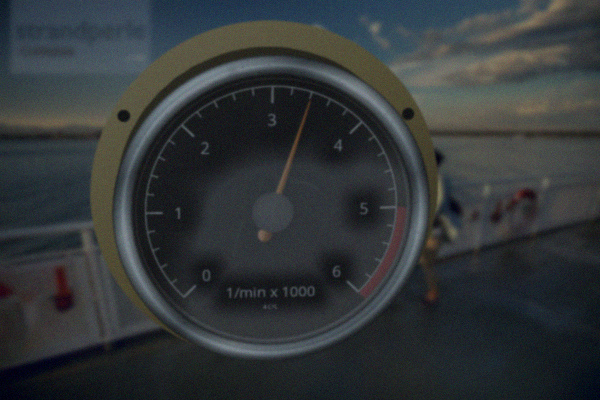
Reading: 3400 rpm
